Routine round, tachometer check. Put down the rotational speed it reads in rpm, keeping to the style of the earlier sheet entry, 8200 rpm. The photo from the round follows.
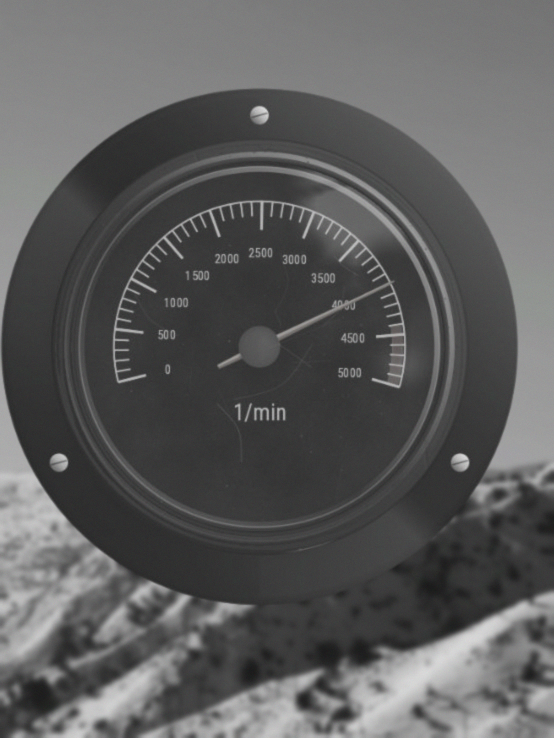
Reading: 4000 rpm
